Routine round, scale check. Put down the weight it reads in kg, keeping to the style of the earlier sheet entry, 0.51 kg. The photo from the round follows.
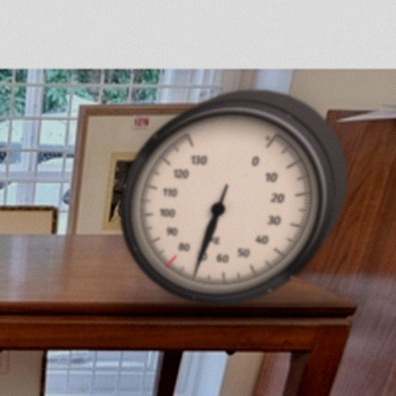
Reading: 70 kg
